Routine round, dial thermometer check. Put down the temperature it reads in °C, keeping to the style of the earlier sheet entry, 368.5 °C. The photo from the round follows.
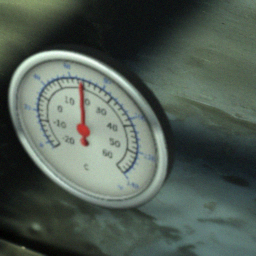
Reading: 20 °C
